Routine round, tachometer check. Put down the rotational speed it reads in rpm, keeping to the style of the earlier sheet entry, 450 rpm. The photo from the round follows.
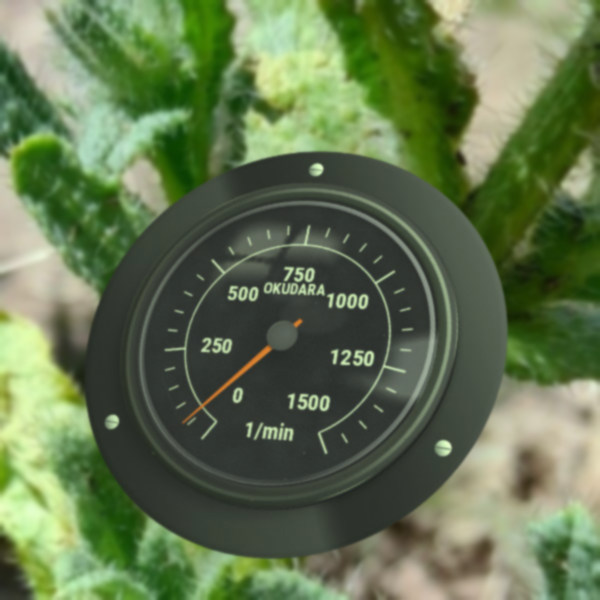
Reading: 50 rpm
